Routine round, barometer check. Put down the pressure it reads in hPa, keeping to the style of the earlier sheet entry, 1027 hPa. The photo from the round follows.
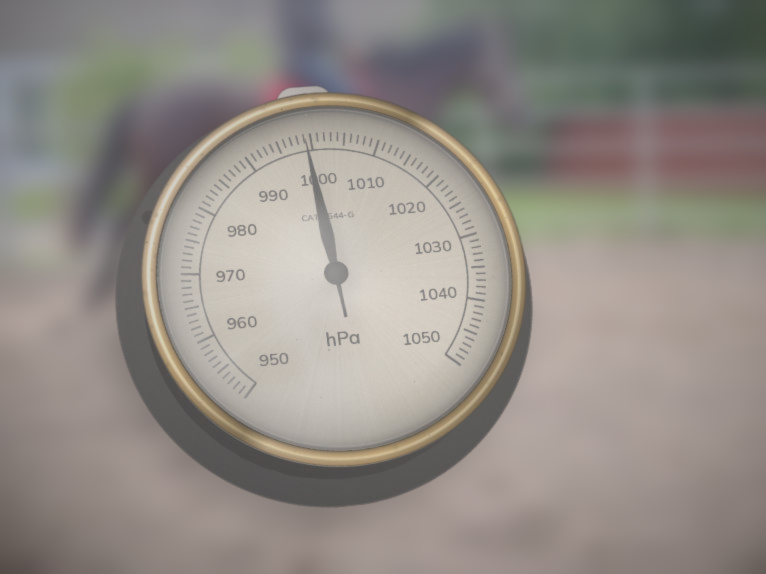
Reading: 999 hPa
